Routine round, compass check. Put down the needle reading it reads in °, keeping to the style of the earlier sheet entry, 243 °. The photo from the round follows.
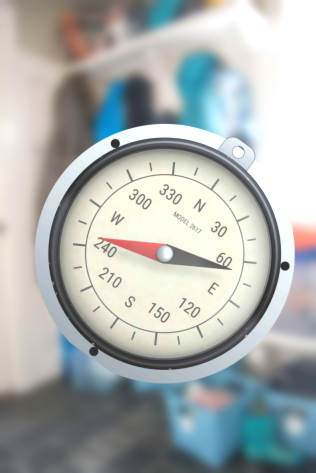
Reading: 247.5 °
